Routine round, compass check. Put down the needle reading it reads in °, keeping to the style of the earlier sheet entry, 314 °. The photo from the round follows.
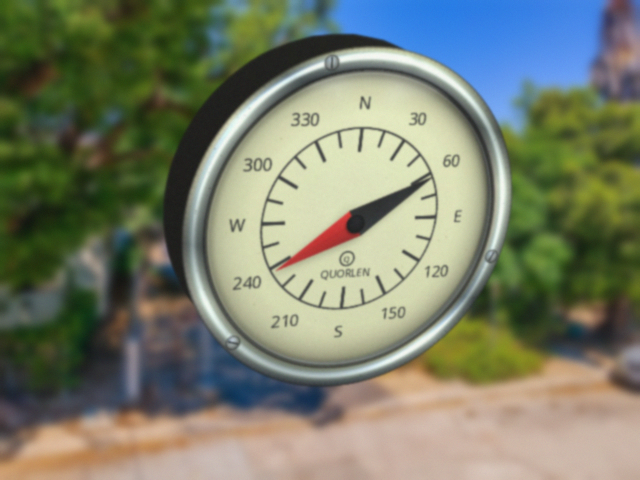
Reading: 240 °
